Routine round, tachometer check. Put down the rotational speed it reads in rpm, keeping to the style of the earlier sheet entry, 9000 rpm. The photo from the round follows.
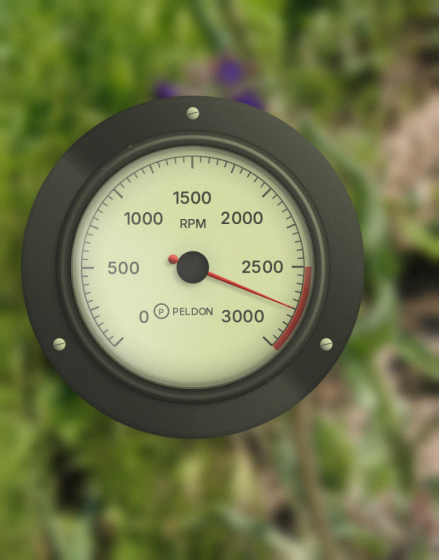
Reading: 2750 rpm
